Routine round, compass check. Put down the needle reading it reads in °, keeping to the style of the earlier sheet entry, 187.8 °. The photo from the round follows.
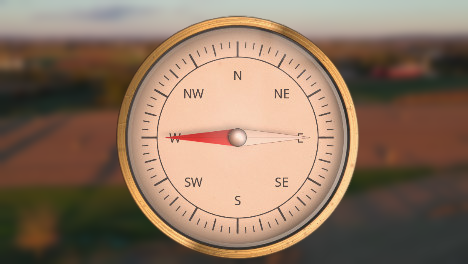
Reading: 270 °
